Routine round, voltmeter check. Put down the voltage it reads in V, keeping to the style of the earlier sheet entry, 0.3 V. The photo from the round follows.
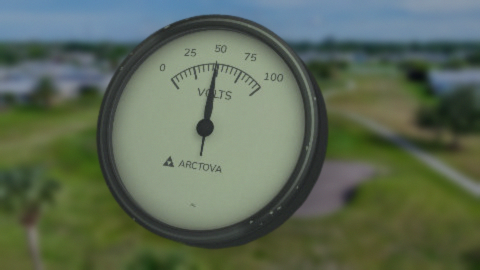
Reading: 50 V
